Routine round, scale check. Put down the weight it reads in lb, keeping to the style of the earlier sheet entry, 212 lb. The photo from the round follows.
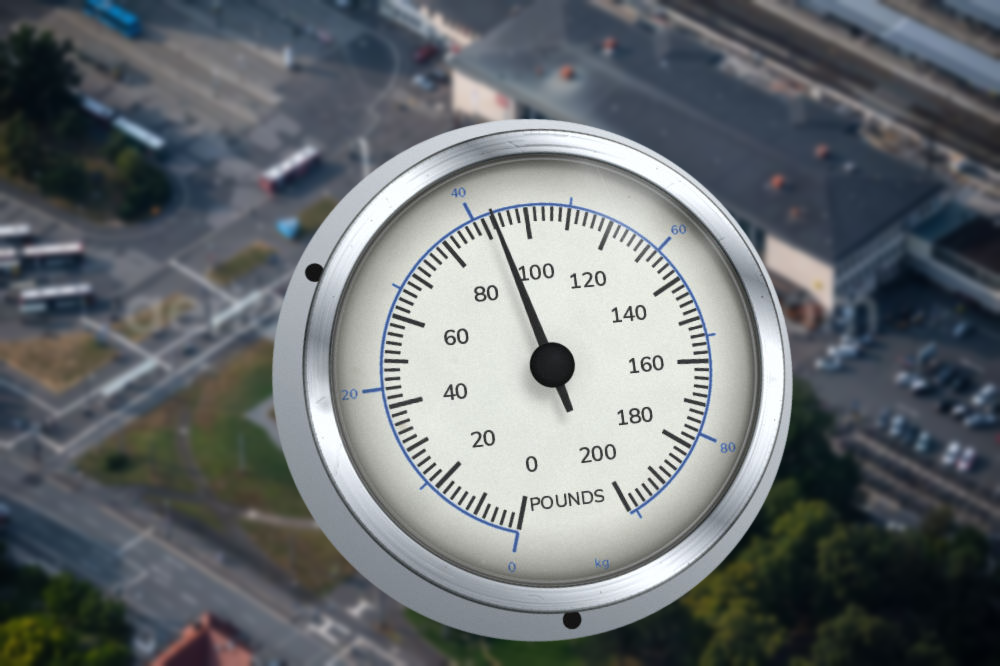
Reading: 92 lb
